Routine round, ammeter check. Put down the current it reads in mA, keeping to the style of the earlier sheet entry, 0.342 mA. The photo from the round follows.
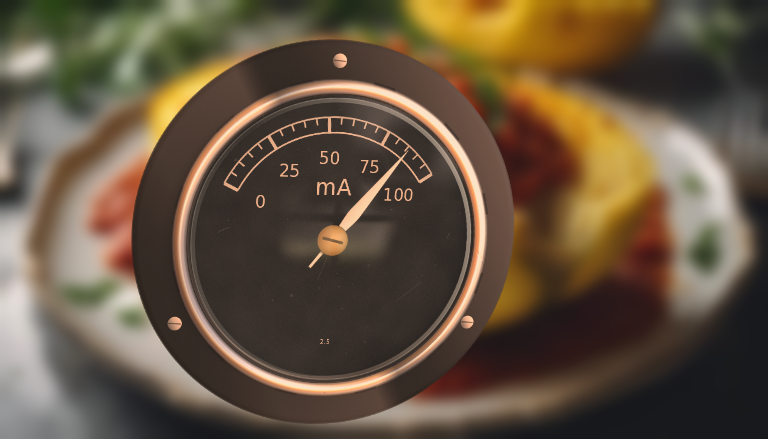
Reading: 85 mA
